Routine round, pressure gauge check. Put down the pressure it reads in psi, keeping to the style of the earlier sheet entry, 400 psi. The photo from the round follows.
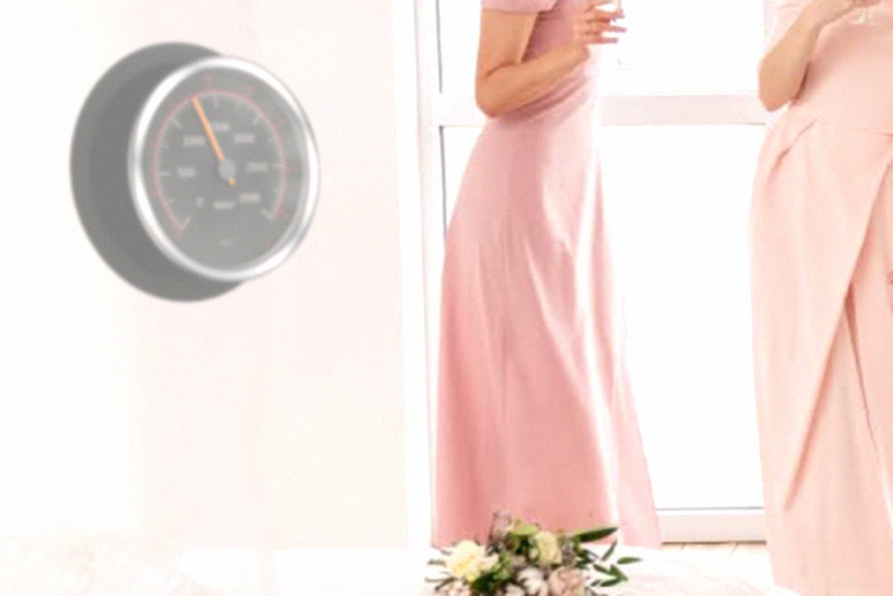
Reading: 1250 psi
